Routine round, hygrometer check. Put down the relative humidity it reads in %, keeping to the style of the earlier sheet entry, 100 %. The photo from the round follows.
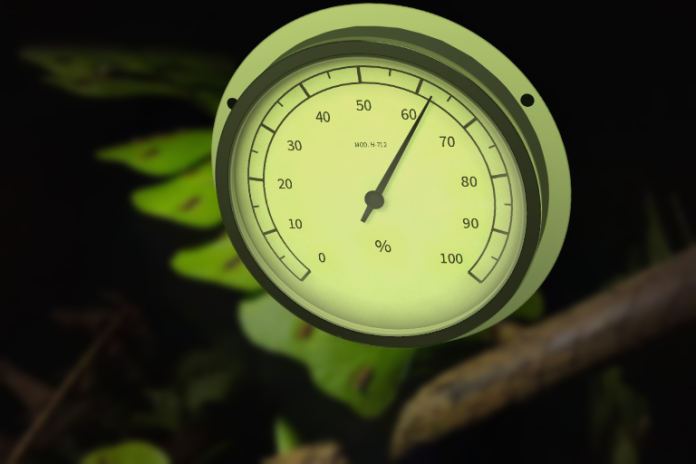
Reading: 62.5 %
